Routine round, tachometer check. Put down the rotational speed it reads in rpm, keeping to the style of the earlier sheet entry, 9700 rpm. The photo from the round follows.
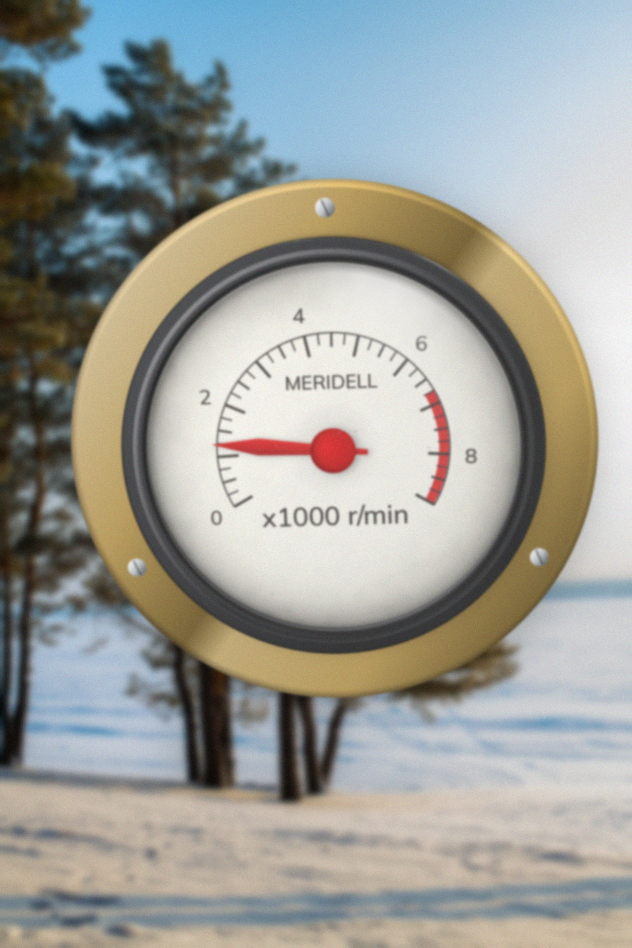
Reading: 1250 rpm
